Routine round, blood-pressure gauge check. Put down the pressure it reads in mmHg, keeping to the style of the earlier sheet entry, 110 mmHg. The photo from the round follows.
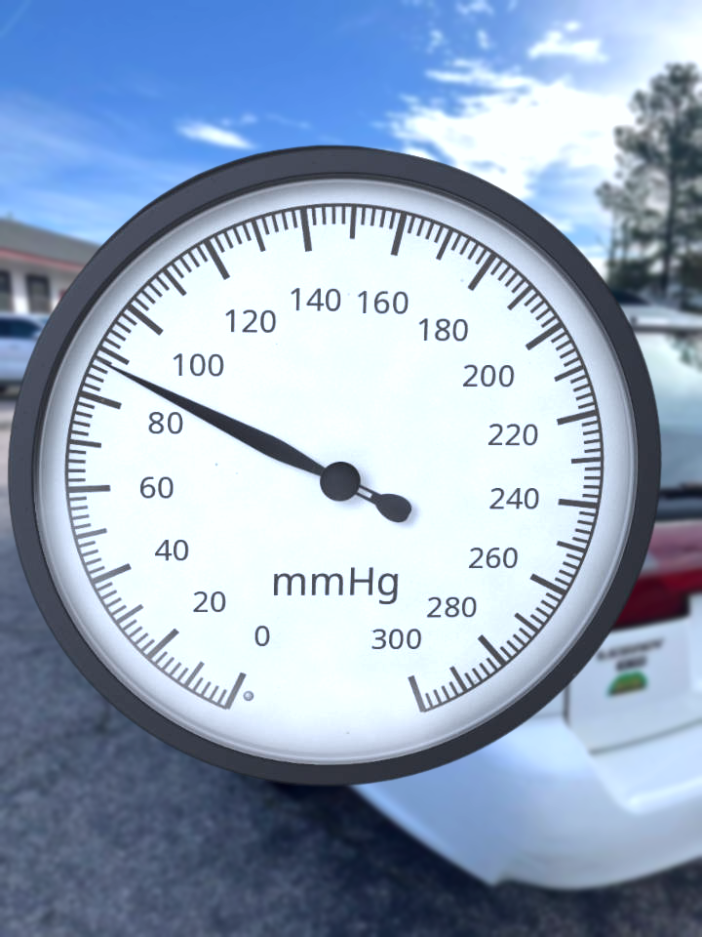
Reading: 88 mmHg
